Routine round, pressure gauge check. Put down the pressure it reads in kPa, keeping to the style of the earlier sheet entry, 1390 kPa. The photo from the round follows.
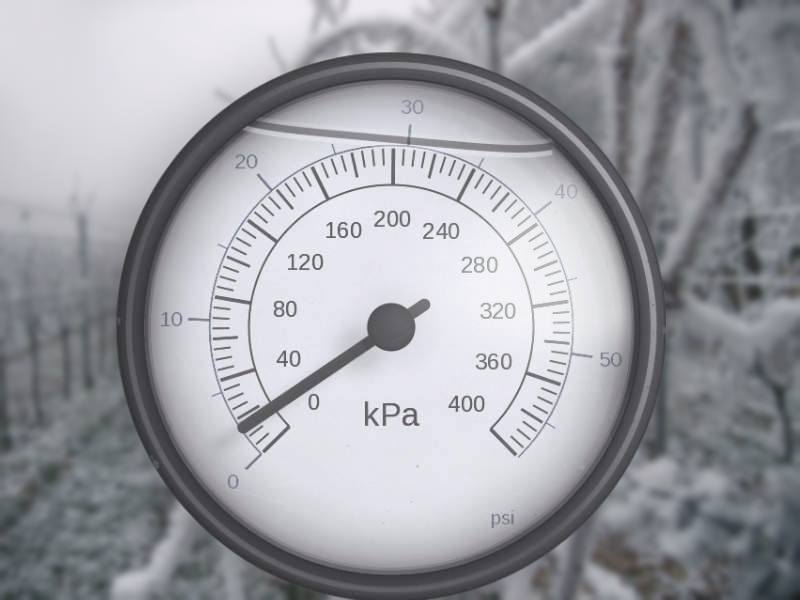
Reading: 15 kPa
